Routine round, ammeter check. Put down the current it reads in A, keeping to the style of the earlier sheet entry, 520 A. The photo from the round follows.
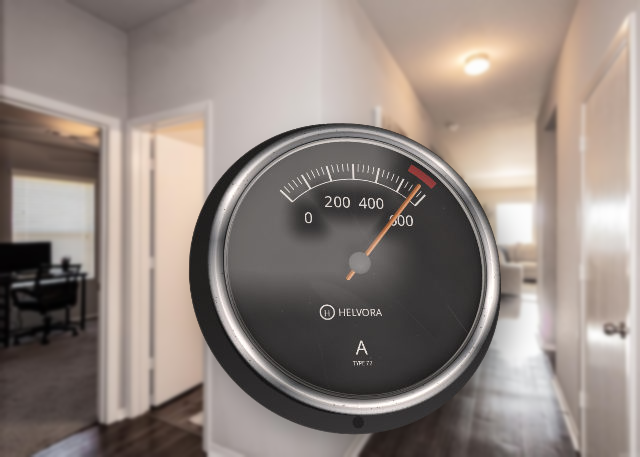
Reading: 560 A
